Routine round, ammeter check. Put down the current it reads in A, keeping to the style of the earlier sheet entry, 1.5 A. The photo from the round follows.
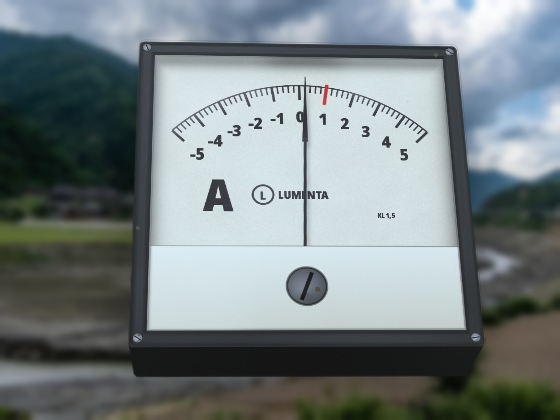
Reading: 0.2 A
